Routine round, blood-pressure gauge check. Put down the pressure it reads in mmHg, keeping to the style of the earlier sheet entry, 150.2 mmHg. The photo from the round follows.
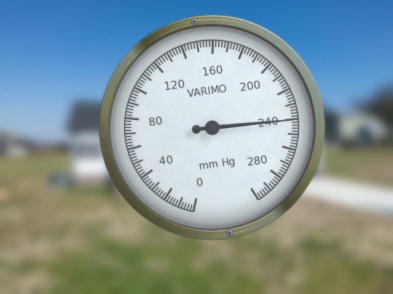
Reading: 240 mmHg
